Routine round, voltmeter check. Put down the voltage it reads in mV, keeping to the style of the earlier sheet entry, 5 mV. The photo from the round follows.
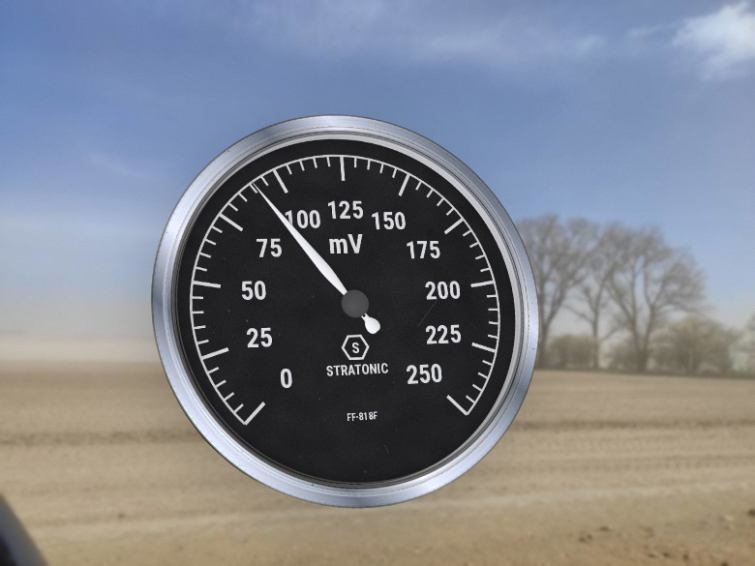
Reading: 90 mV
